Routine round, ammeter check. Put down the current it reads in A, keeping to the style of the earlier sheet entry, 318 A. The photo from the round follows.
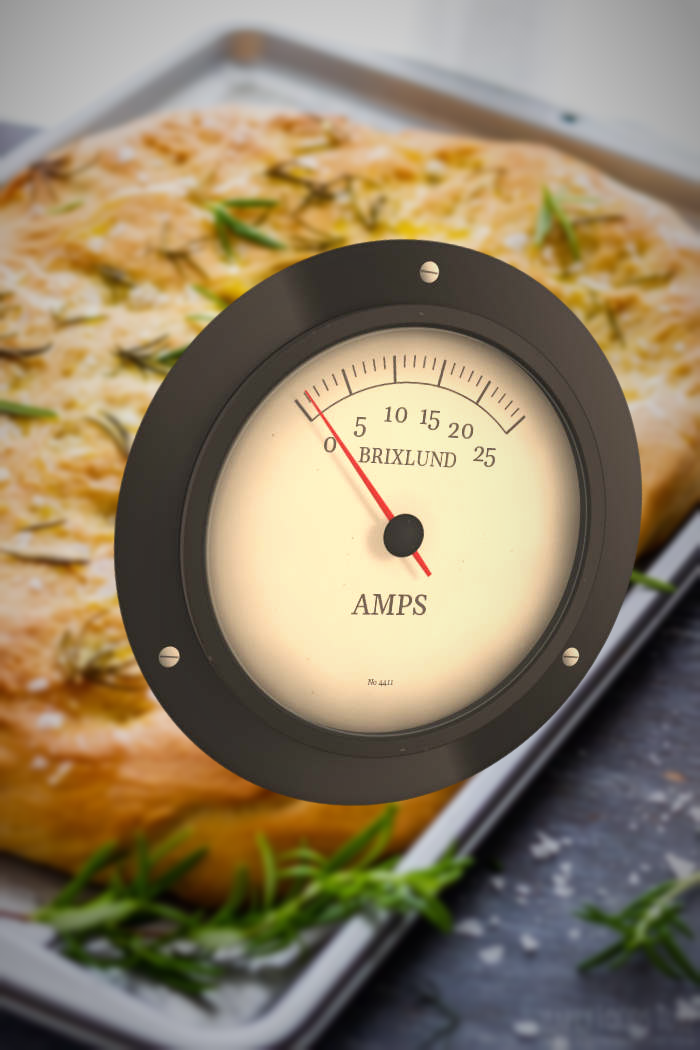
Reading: 1 A
